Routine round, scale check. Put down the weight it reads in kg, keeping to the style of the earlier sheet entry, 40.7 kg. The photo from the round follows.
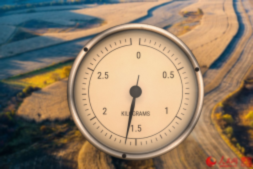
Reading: 1.6 kg
